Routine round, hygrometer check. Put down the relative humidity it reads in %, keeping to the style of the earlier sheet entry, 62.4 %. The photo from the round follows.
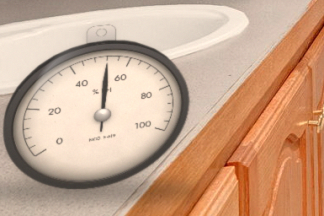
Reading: 52 %
